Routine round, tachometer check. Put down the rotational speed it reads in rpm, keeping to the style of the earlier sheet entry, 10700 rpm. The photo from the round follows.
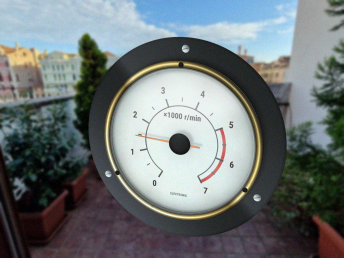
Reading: 1500 rpm
